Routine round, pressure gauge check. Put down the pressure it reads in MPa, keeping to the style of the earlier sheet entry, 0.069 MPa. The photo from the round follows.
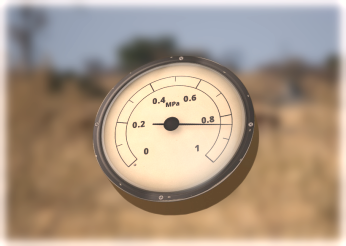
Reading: 0.85 MPa
